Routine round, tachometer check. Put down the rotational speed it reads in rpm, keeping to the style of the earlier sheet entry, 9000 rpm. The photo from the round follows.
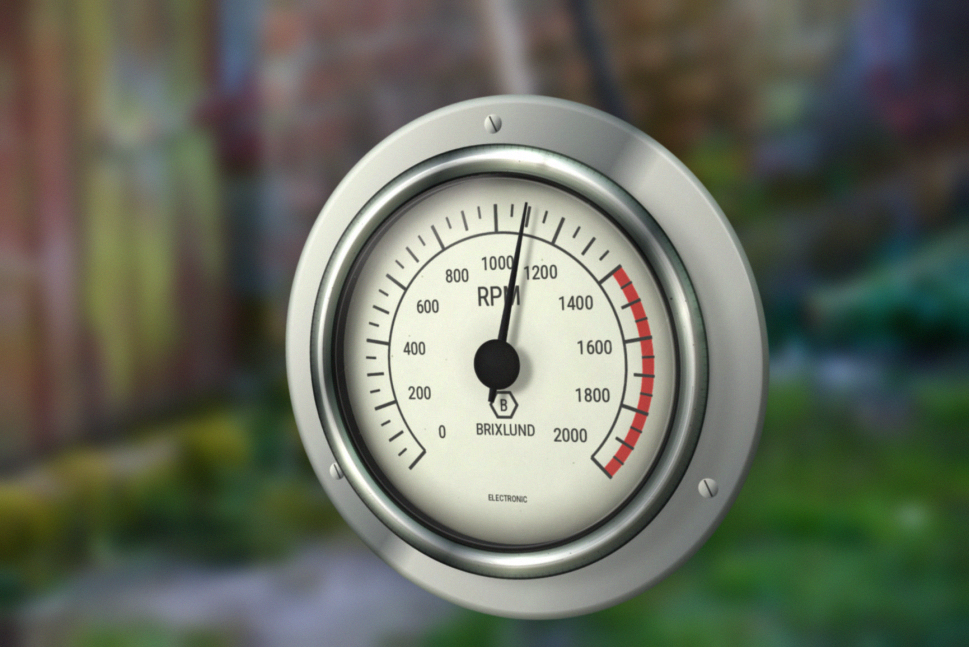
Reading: 1100 rpm
